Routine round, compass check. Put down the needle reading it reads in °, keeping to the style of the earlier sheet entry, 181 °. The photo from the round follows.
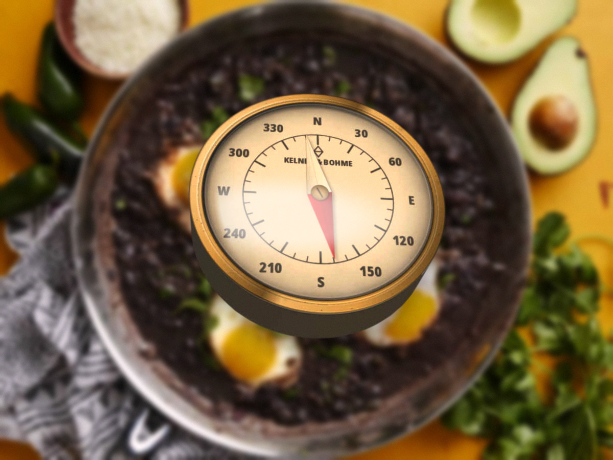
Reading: 170 °
